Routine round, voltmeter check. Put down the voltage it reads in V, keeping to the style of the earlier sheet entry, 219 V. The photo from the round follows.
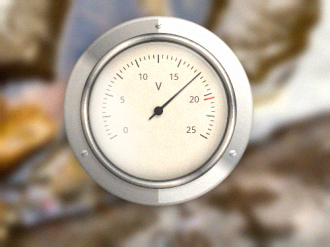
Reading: 17.5 V
